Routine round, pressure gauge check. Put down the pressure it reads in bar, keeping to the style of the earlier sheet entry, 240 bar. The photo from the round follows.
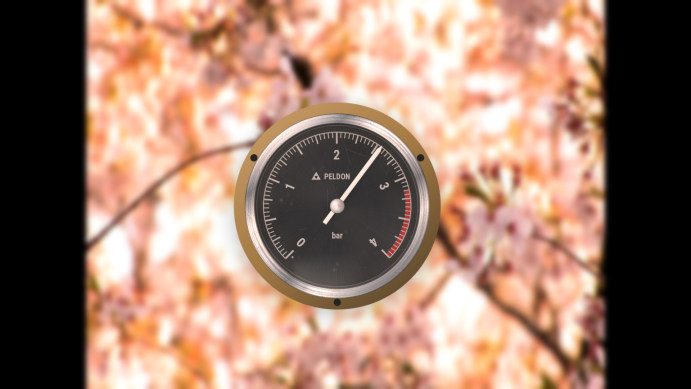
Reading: 2.55 bar
